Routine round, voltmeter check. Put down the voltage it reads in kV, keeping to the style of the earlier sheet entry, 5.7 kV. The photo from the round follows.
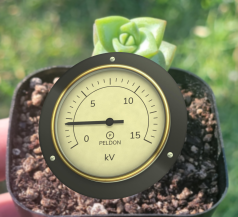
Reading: 2 kV
